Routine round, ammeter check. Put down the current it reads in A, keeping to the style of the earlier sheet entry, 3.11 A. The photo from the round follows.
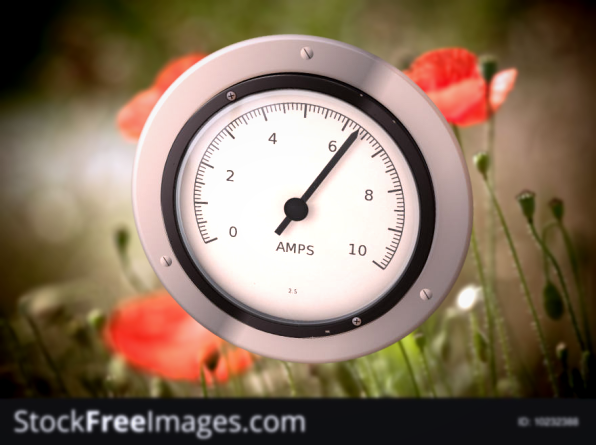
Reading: 6.3 A
